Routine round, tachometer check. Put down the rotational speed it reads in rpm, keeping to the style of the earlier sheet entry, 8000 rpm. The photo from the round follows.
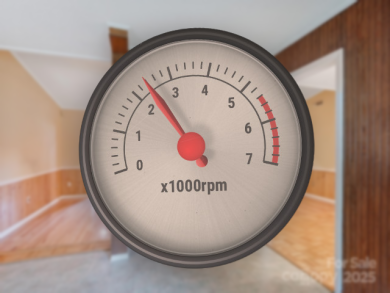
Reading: 2400 rpm
